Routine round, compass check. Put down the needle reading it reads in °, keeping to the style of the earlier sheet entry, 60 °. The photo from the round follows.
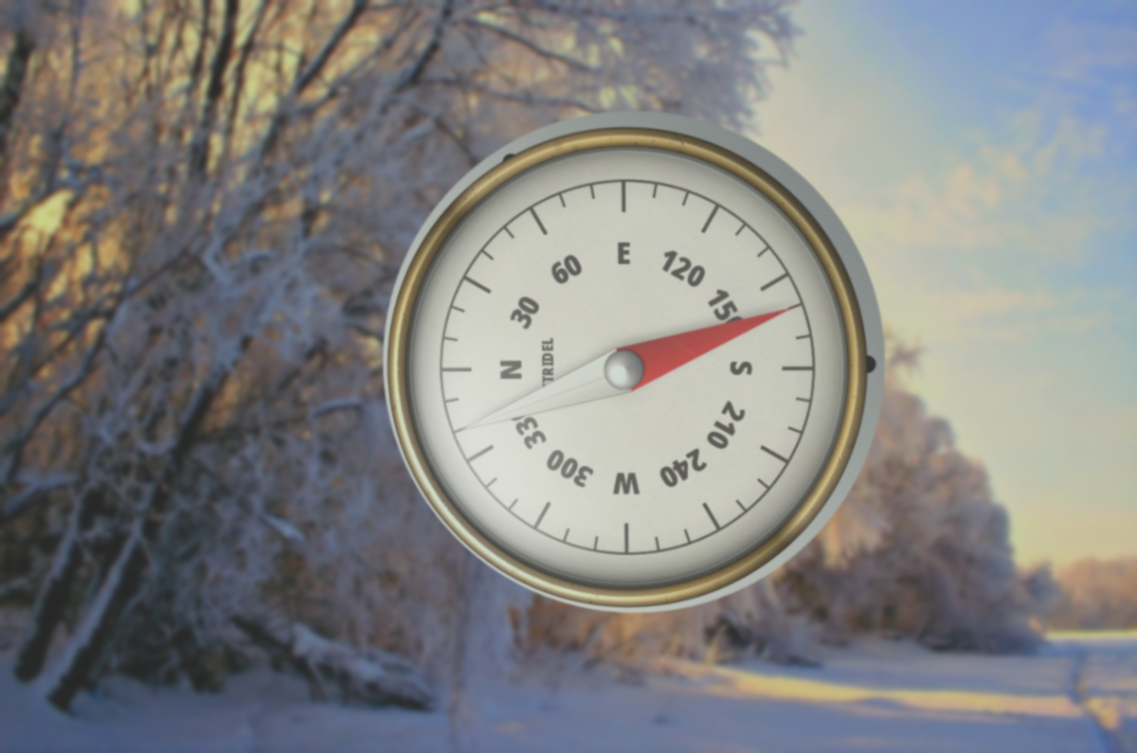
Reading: 160 °
